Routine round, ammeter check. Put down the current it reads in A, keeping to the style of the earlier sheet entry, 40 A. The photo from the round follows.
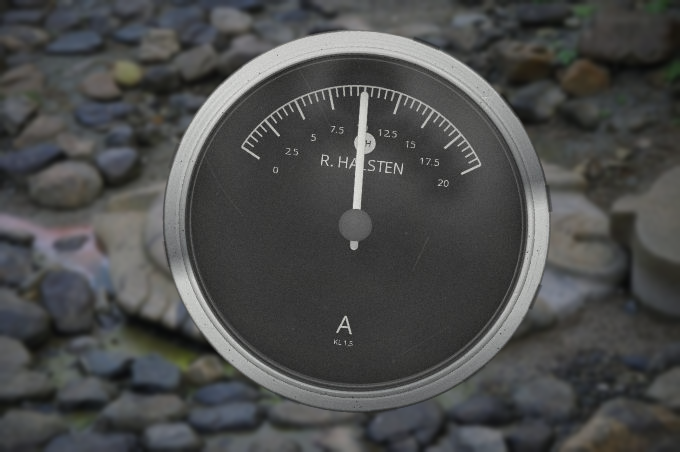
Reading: 10 A
